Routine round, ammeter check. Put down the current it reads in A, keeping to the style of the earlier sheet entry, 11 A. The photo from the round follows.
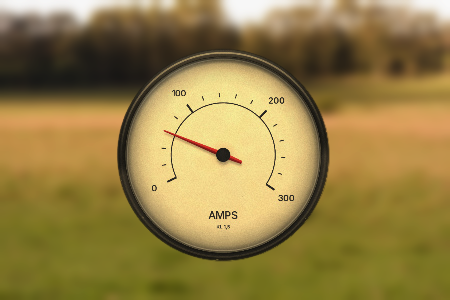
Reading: 60 A
